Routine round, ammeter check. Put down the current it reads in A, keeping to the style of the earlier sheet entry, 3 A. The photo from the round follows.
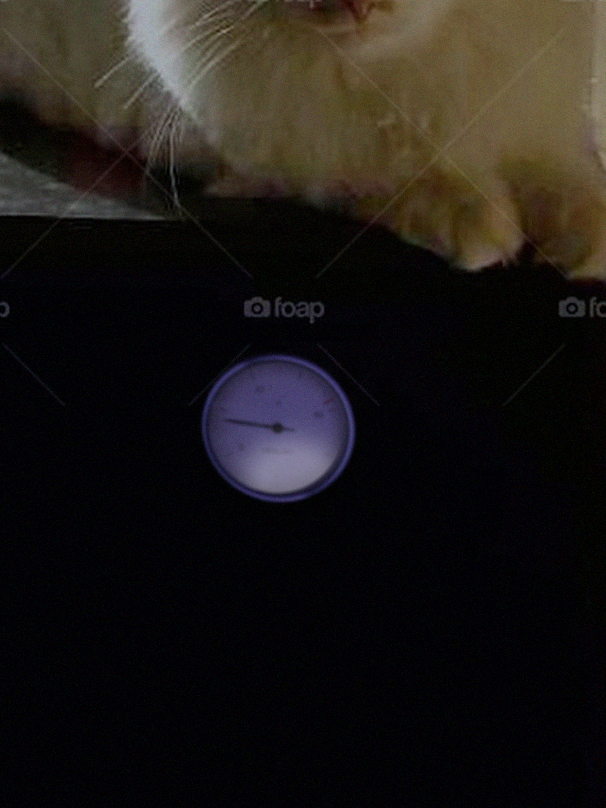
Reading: 8 A
